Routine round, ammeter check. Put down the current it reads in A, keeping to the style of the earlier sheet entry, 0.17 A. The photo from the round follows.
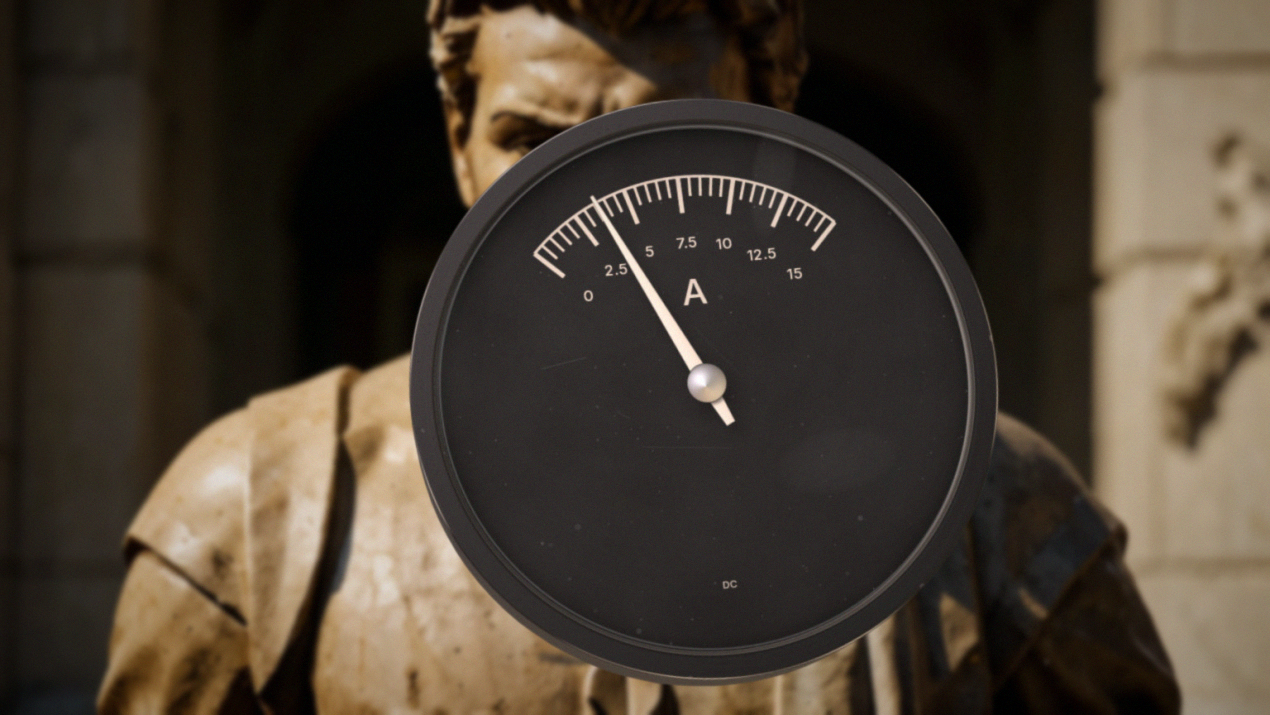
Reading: 3.5 A
